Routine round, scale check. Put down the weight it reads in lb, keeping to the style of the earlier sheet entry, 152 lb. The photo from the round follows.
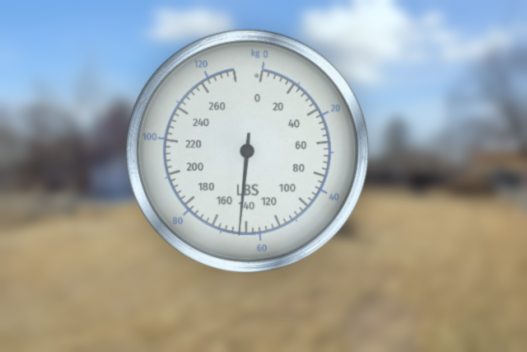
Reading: 144 lb
